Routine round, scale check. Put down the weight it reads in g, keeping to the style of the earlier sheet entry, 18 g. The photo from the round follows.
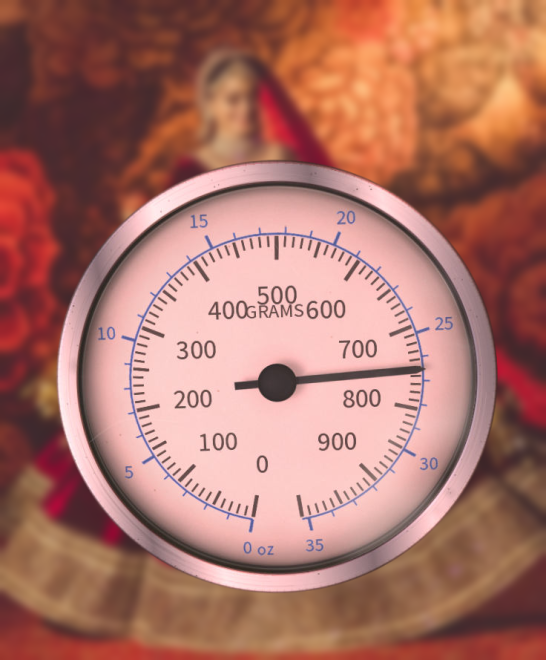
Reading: 750 g
